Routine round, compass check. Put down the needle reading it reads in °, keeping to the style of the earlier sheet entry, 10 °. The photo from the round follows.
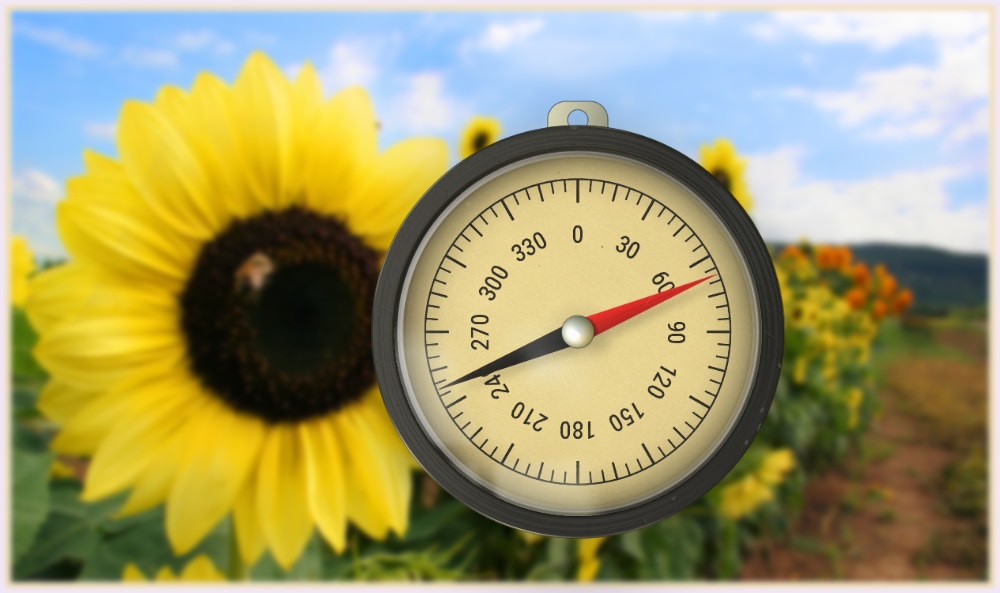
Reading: 67.5 °
